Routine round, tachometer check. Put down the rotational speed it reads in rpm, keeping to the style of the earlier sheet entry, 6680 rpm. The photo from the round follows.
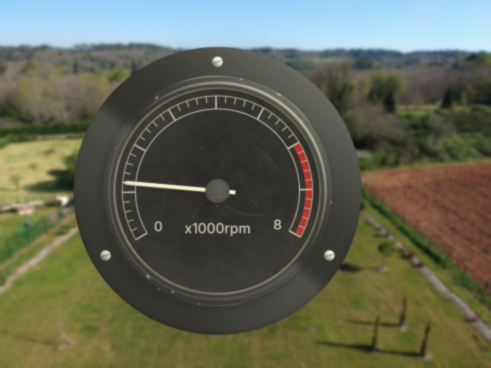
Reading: 1200 rpm
